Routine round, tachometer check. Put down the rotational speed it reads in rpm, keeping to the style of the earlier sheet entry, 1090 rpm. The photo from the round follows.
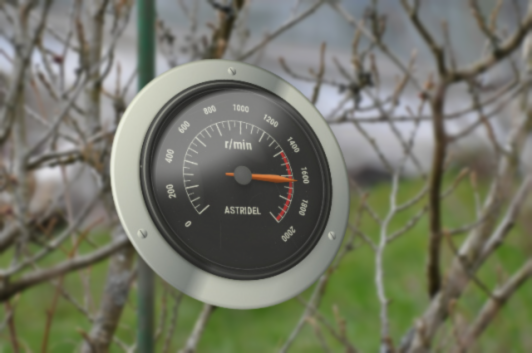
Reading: 1650 rpm
